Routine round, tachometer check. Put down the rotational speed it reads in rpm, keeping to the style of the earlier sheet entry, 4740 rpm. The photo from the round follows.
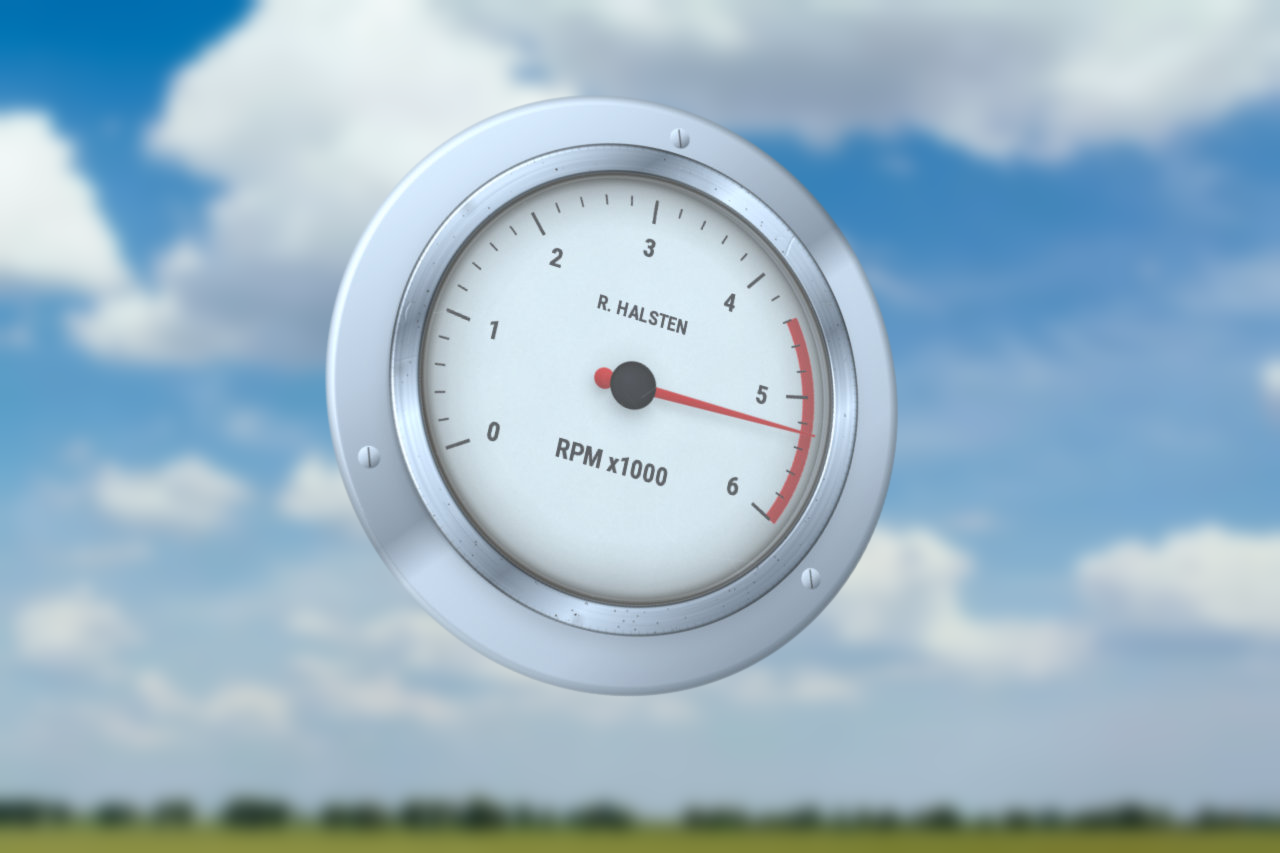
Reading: 5300 rpm
